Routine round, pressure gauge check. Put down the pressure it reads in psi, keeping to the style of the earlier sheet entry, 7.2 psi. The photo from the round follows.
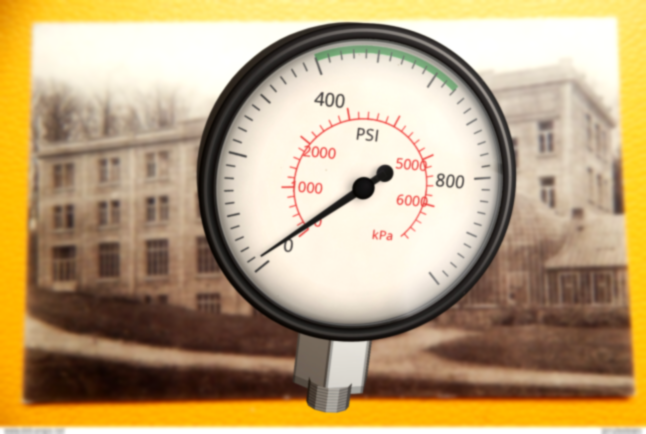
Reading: 20 psi
